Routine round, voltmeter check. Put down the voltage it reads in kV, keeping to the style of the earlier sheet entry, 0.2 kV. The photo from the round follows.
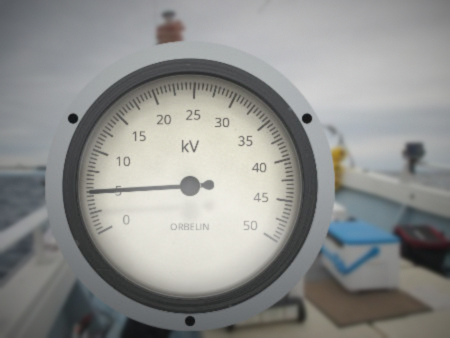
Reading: 5 kV
